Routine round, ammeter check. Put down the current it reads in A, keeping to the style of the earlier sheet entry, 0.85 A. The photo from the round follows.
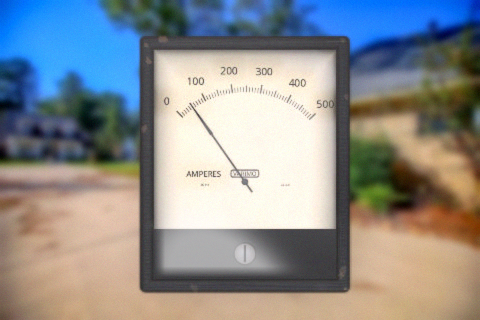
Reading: 50 A
